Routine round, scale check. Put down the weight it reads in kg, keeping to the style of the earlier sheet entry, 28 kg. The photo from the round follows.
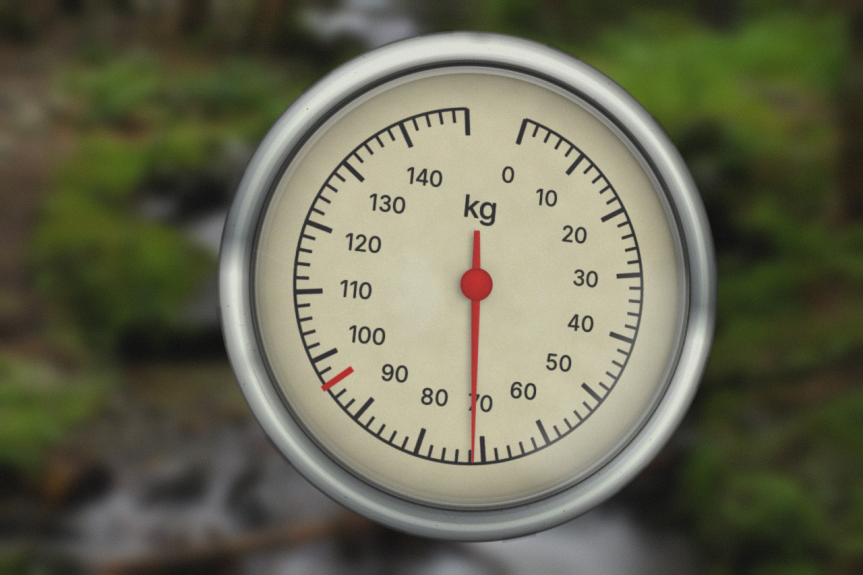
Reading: 72 kg
